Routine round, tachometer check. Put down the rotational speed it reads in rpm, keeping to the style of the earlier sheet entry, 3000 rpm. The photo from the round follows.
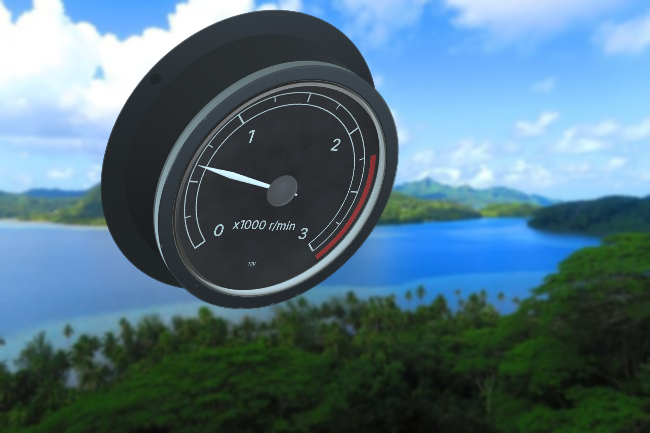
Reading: 625 rpm
